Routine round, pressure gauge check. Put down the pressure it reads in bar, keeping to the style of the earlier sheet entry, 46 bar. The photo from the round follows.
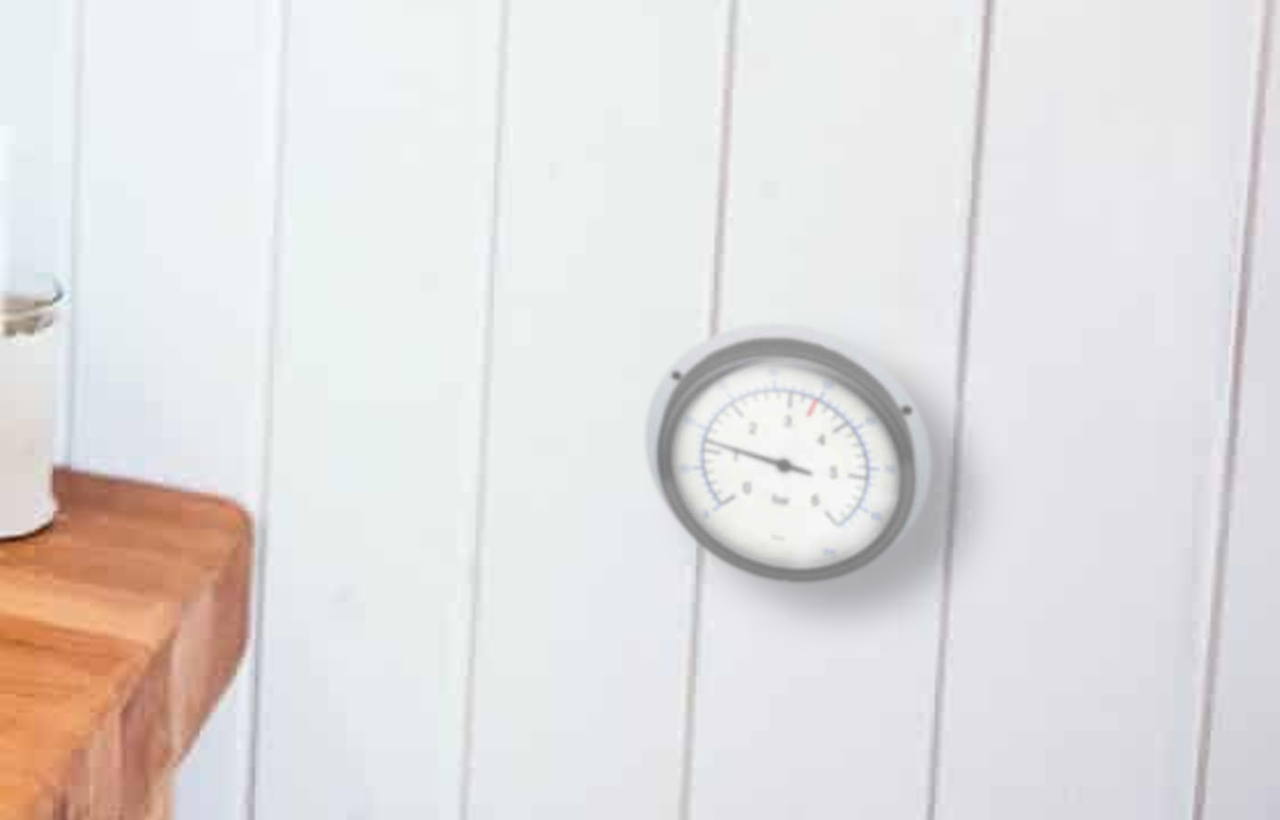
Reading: 1.2 bar
